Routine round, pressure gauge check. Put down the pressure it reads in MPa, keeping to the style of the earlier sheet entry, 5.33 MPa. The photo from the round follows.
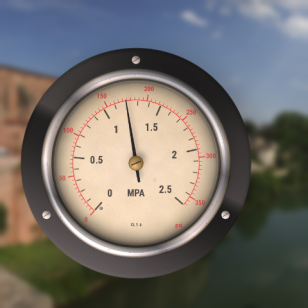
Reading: 1.2 MPa
